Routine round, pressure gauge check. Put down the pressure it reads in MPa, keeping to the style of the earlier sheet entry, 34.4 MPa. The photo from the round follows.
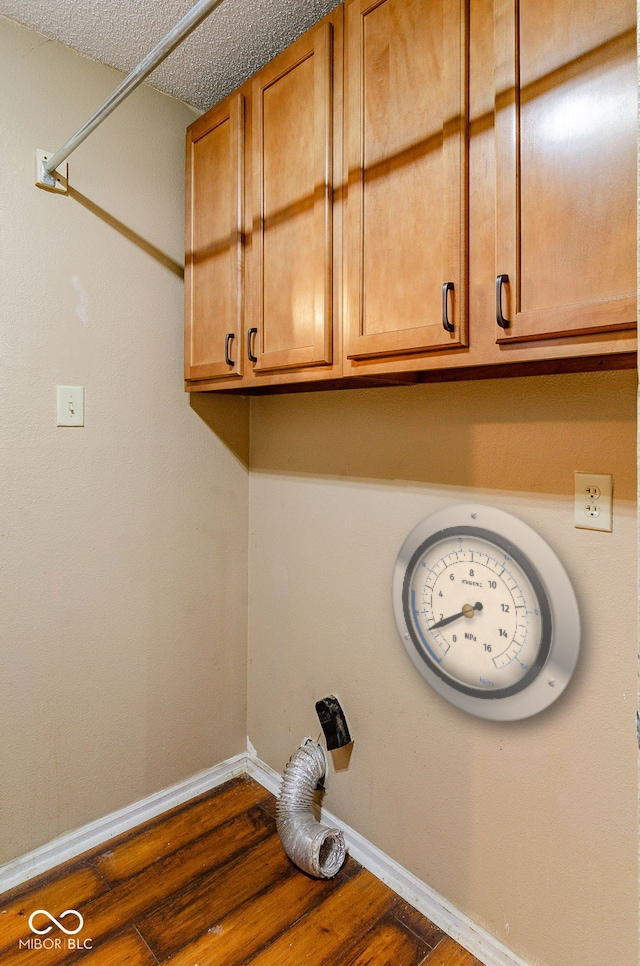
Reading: 1.5 MPa
